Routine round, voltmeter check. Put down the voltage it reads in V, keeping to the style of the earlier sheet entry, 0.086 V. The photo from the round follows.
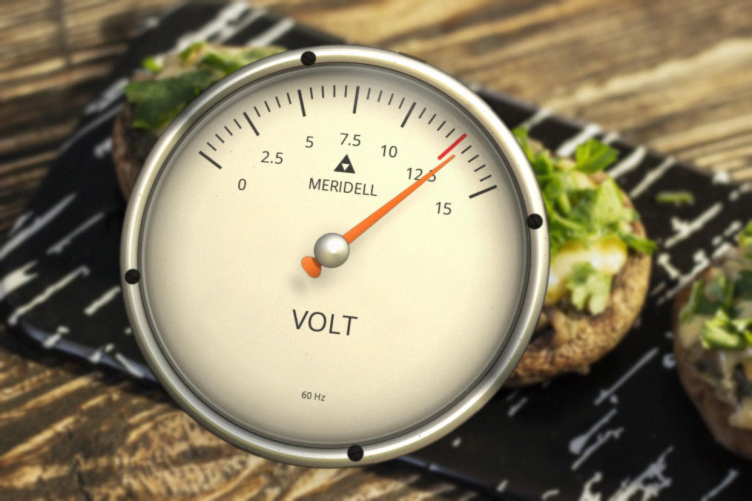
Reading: 13 V
